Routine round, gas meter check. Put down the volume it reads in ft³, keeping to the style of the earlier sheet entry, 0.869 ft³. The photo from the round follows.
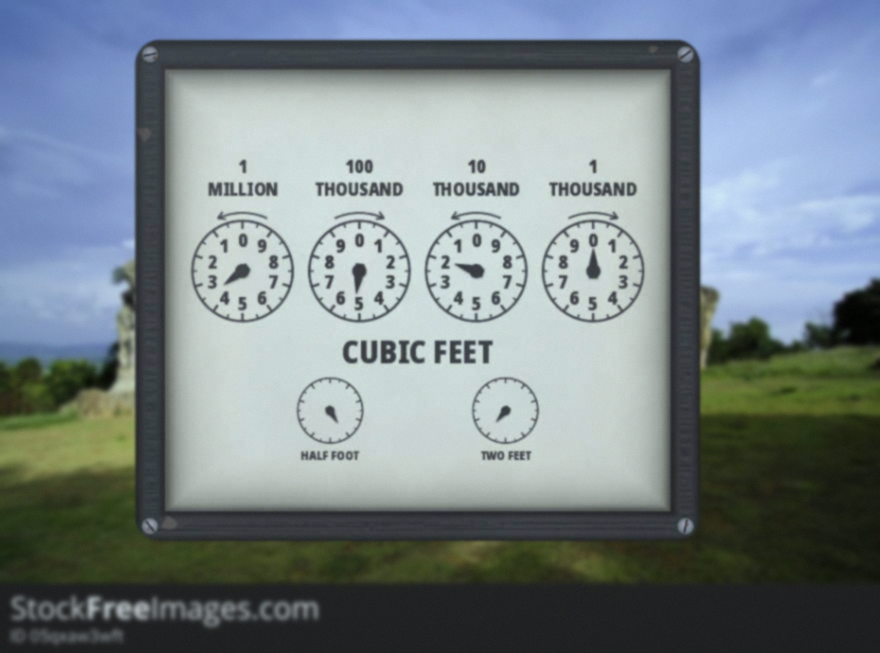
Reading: 352000 ft³
